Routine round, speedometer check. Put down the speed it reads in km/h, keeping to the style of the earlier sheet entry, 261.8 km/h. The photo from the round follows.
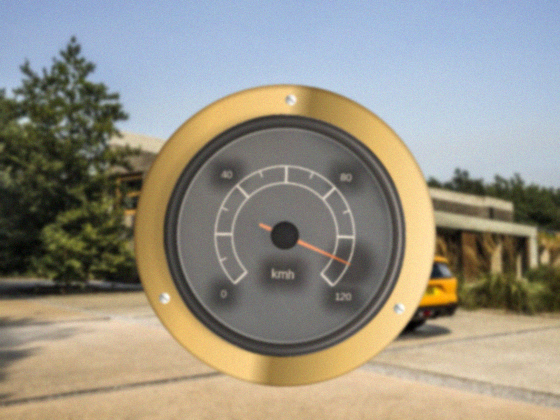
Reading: 110 km/h
